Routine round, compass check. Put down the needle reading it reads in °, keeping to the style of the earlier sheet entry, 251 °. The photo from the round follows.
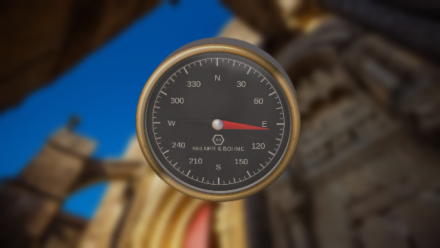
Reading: 95 °
